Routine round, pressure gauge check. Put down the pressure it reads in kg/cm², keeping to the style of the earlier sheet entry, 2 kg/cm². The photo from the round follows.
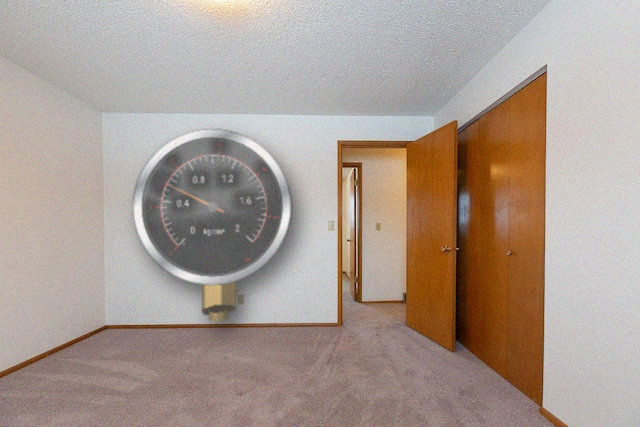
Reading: 0.55 kg/cm²
